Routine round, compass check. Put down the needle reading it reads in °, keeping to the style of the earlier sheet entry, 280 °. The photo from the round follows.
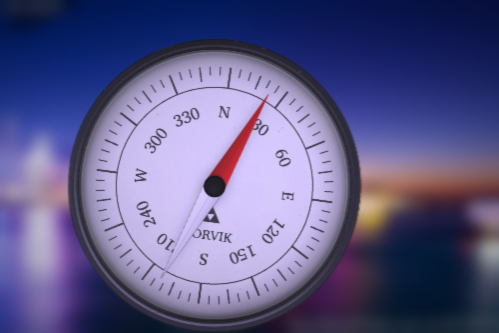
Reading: 22.5 °
